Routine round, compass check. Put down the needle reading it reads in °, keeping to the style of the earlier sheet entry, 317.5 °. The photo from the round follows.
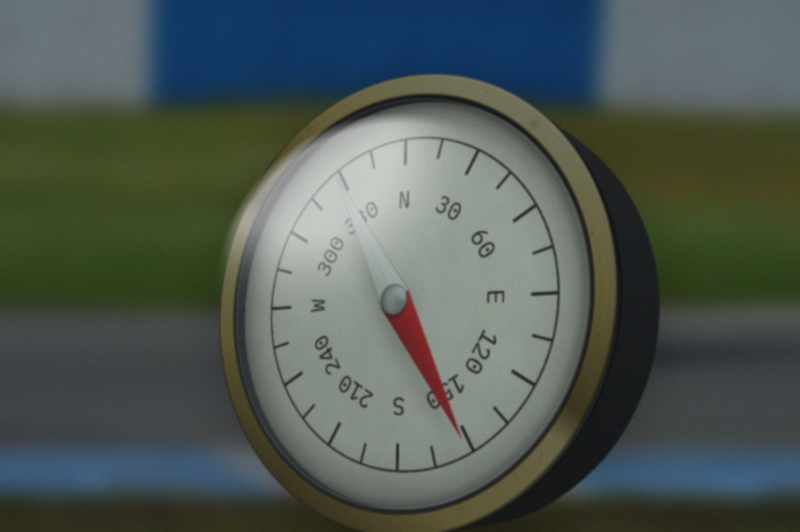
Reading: 150 °
